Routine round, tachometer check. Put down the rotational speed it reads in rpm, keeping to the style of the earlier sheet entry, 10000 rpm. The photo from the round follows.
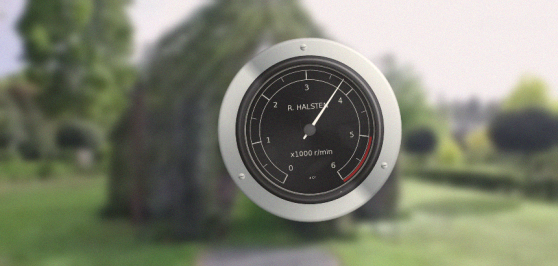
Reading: 3750 rpm
